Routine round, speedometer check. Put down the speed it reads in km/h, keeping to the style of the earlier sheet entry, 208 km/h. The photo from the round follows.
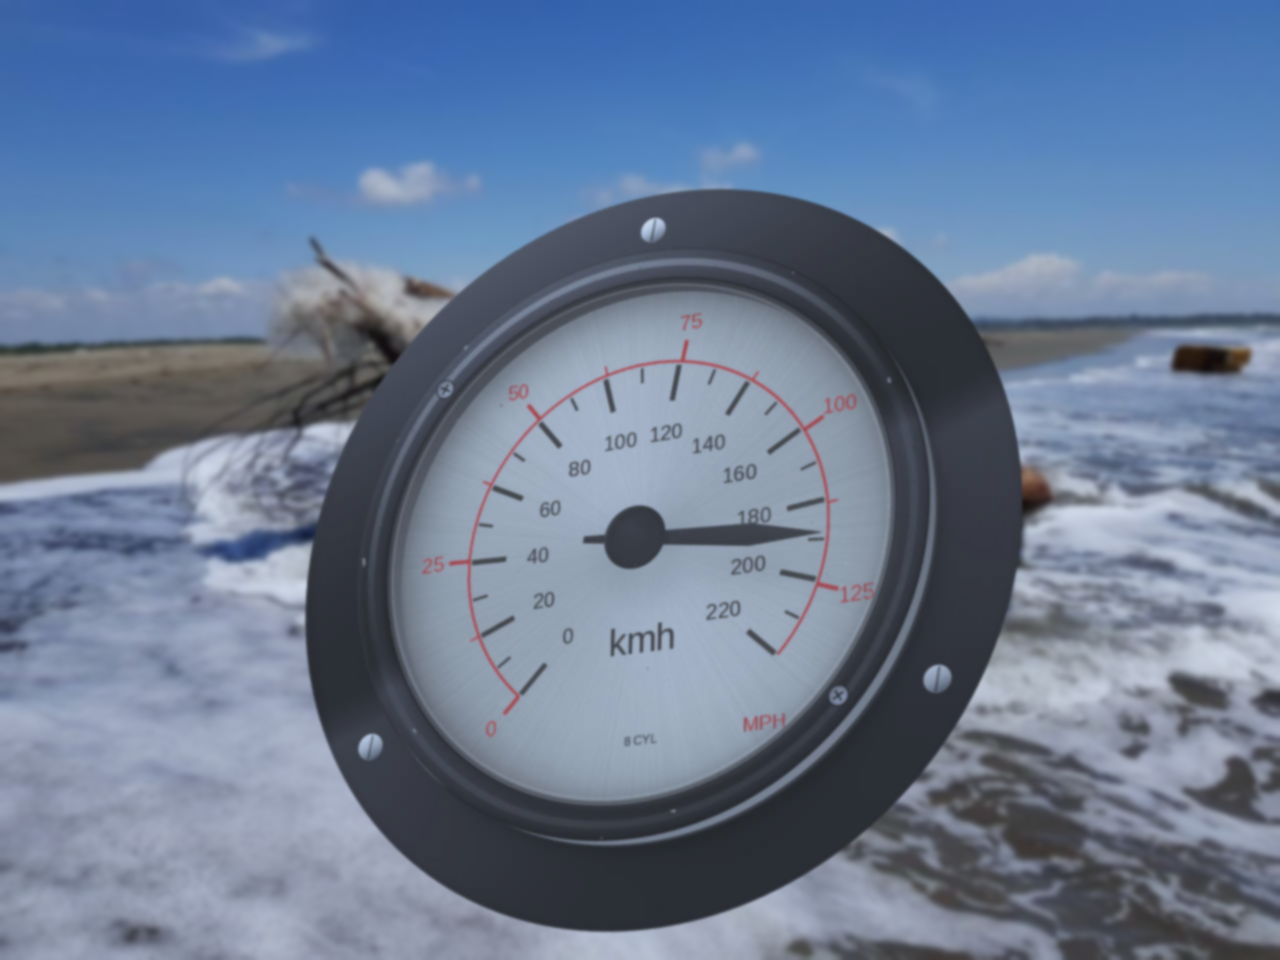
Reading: 190 km/h
